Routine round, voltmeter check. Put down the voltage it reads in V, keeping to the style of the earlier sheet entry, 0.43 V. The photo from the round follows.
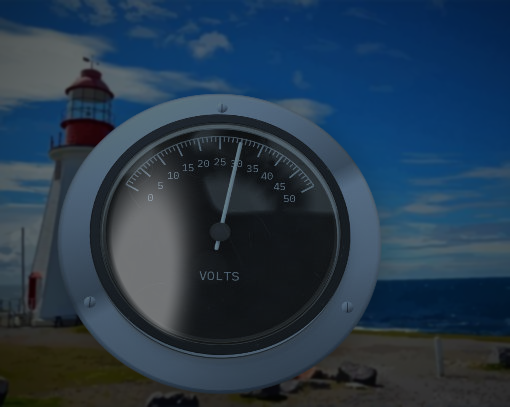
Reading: 30 V
